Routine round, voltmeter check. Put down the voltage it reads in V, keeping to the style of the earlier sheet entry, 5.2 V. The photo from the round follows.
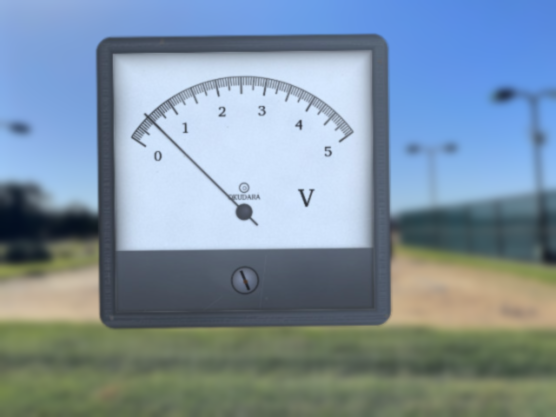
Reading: 0.5 V
